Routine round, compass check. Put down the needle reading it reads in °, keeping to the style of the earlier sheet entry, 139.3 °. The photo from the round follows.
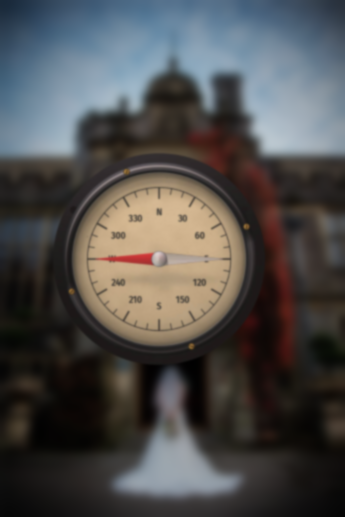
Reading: 270 °
